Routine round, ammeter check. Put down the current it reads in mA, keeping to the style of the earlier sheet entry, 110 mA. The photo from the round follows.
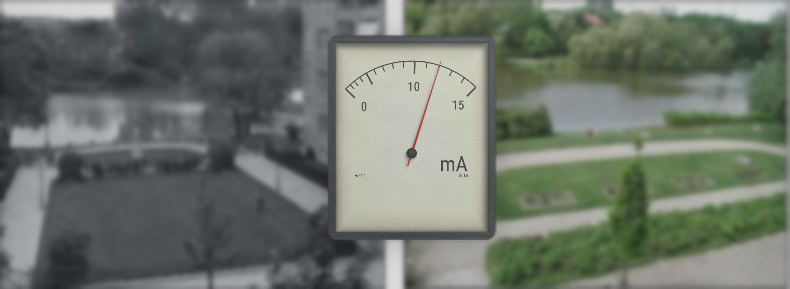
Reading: 12 mA
